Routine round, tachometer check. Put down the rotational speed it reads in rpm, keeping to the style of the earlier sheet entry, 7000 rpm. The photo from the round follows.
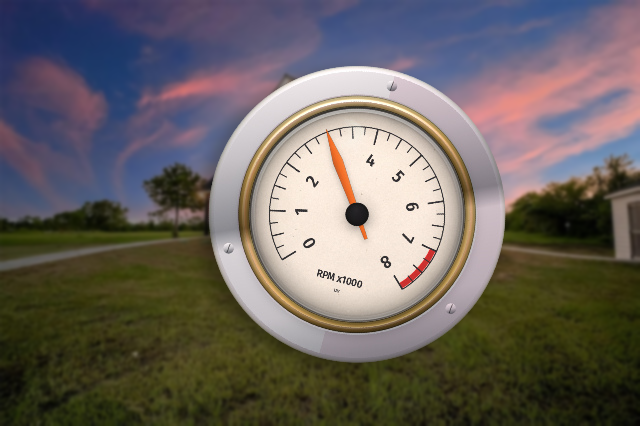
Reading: 3000 rpm
